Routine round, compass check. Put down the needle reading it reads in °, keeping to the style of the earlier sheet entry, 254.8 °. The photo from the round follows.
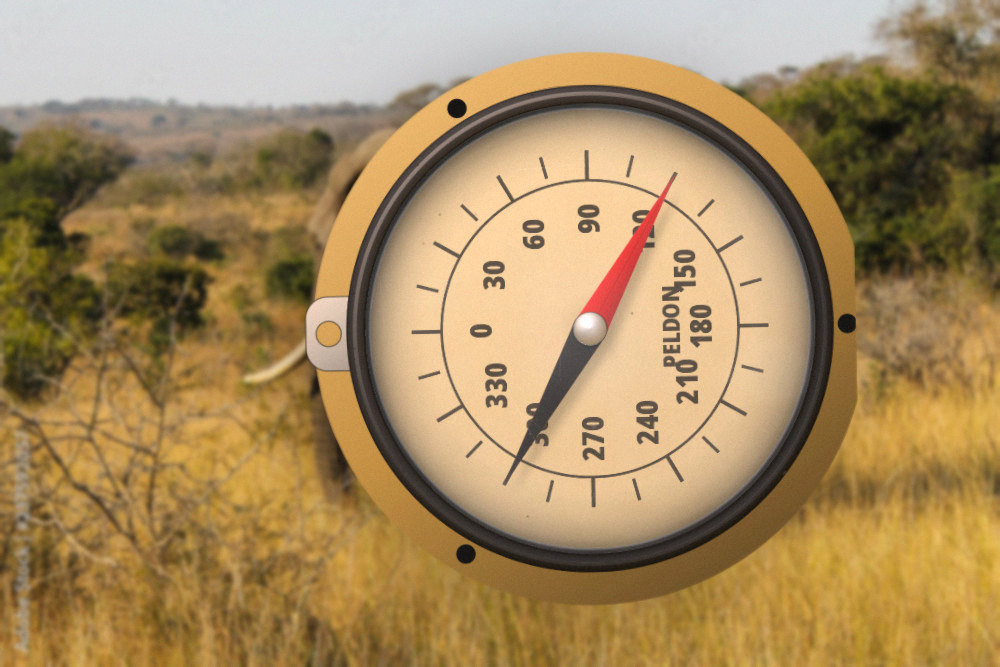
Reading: 120 °
